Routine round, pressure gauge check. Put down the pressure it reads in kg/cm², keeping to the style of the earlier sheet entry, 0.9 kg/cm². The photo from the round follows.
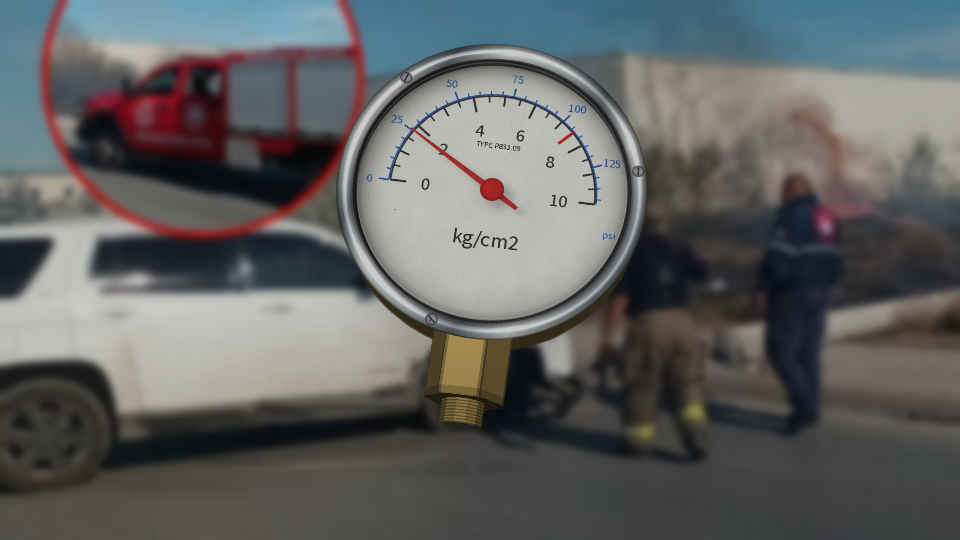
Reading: 1.75 kg/cm²
